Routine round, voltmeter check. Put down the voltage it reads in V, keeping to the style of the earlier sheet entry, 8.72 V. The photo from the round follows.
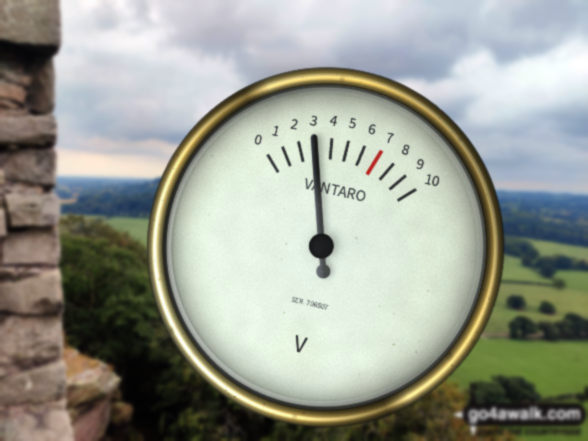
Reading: 3 V
